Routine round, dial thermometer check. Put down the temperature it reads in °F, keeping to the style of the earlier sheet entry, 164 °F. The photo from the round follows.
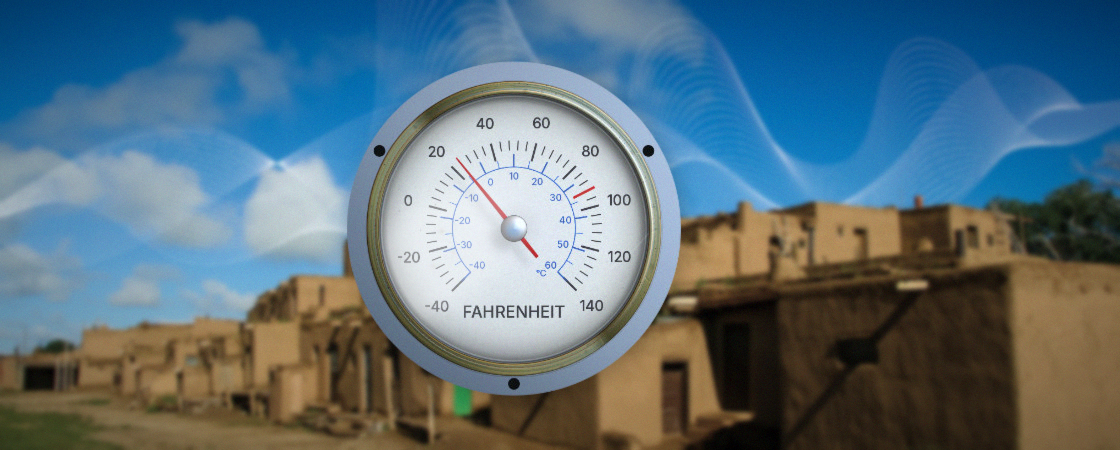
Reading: 24 °F
